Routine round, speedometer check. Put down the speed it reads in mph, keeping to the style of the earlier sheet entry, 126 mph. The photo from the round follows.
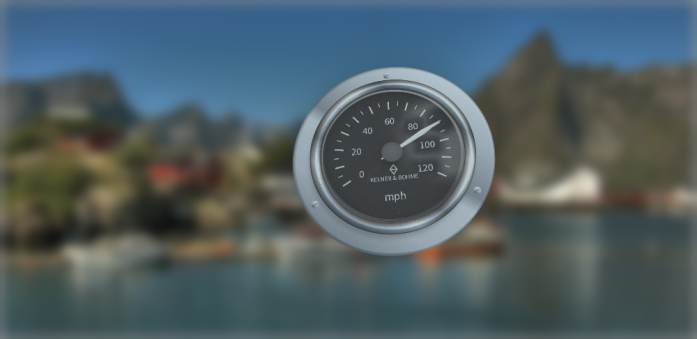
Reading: 90 mph
